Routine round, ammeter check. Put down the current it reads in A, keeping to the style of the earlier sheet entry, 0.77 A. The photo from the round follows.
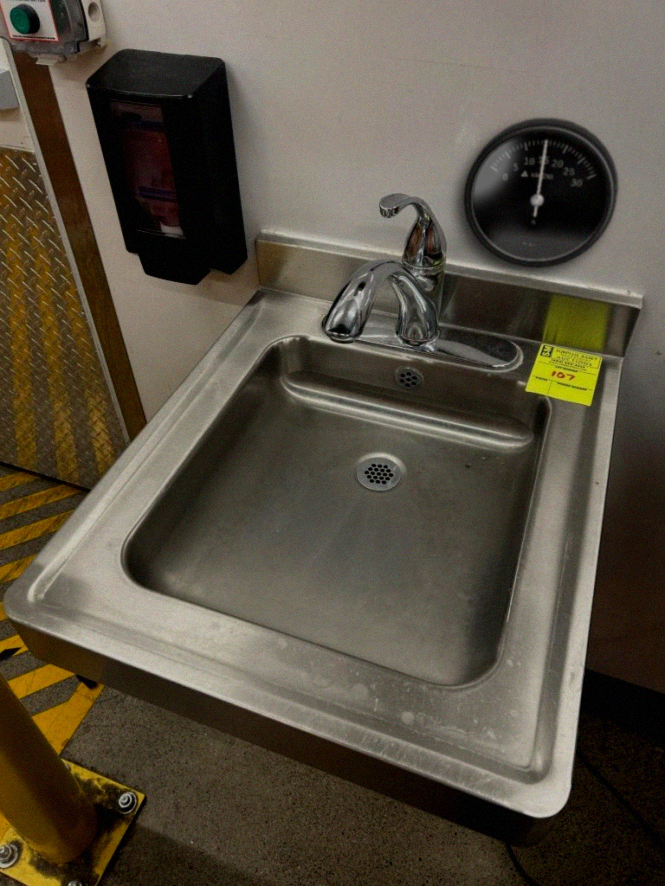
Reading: 15 A
